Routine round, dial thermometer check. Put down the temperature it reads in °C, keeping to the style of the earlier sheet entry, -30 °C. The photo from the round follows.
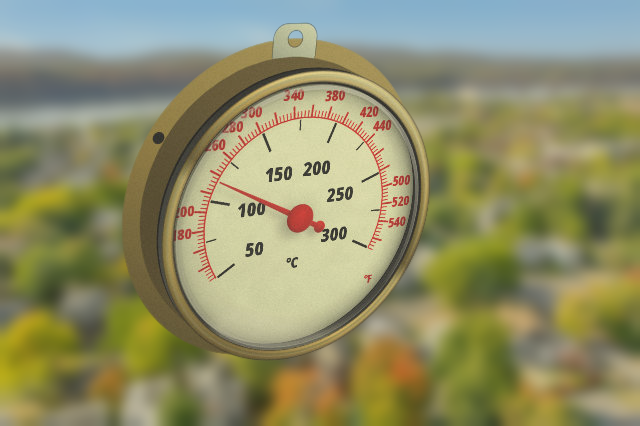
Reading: 112.5 °C
